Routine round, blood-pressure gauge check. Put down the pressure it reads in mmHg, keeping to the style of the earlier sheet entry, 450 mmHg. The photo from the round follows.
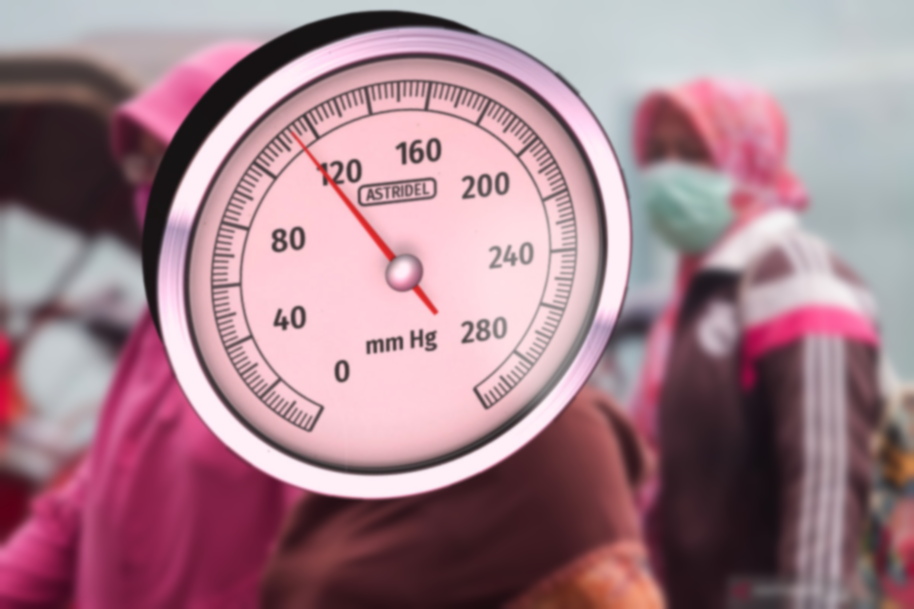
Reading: 114 mmHg
